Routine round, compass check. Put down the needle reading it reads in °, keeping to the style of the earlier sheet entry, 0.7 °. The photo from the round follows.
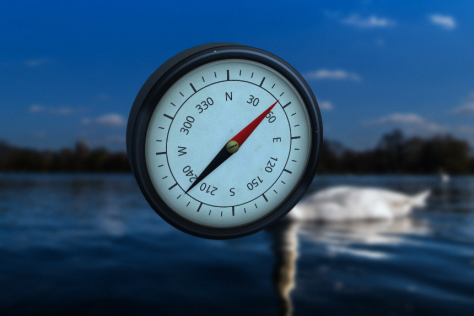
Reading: 50 °
